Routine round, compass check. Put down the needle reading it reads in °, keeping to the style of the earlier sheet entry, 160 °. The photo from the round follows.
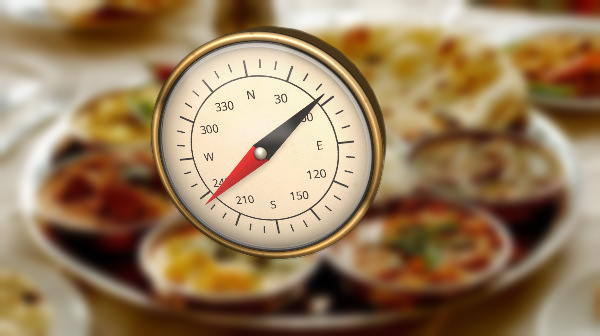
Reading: 235 °
